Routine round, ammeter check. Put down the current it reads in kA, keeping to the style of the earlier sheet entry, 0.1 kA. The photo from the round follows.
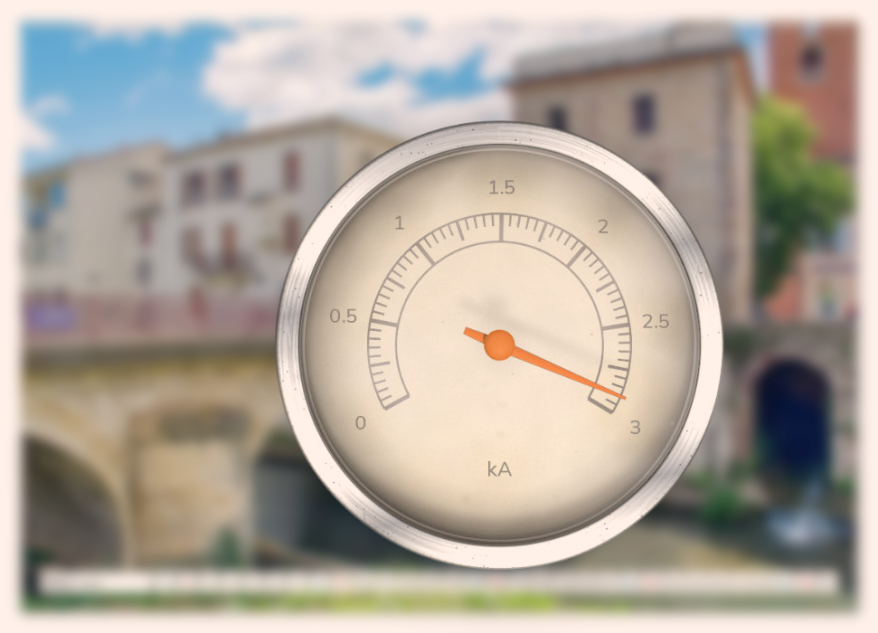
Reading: 2.9 kA
